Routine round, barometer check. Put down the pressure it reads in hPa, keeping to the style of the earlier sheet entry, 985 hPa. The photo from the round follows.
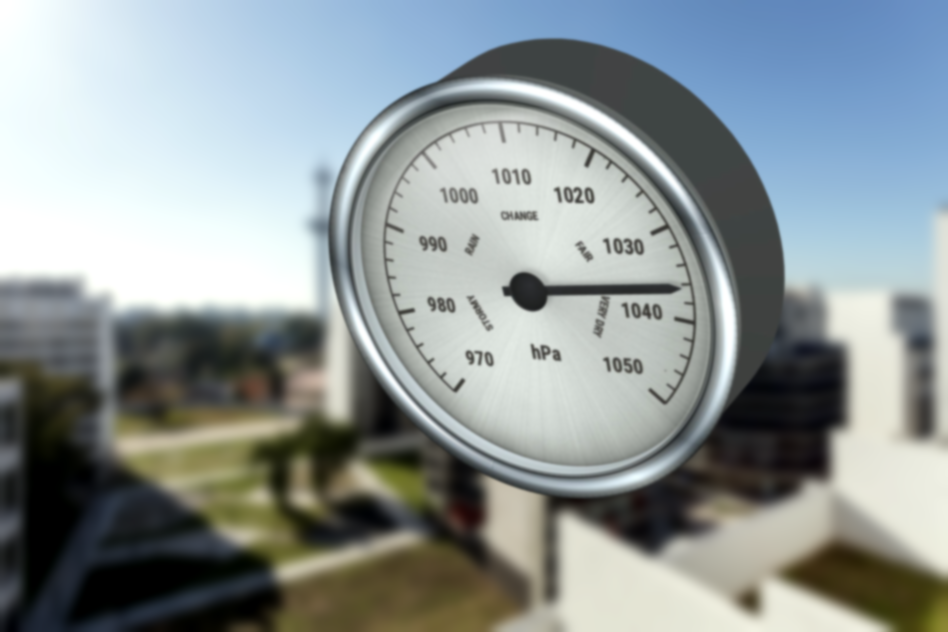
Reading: 1036 hPa
